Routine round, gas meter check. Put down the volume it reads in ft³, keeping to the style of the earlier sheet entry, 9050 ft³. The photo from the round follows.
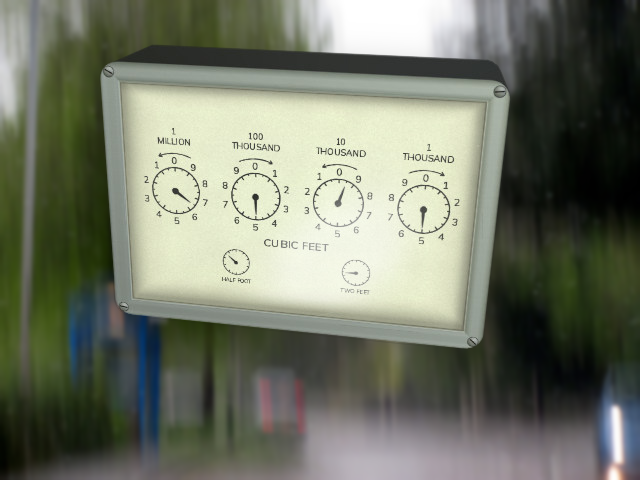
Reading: 649500 ft³
